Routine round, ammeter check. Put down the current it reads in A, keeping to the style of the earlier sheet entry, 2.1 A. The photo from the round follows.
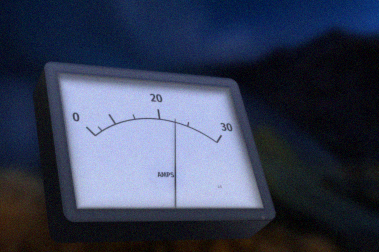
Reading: 22.5 A
